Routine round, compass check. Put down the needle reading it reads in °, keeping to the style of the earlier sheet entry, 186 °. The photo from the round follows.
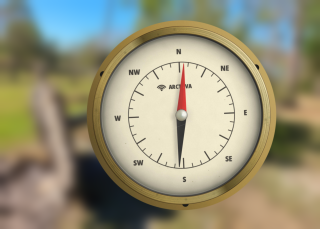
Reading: 5 °
